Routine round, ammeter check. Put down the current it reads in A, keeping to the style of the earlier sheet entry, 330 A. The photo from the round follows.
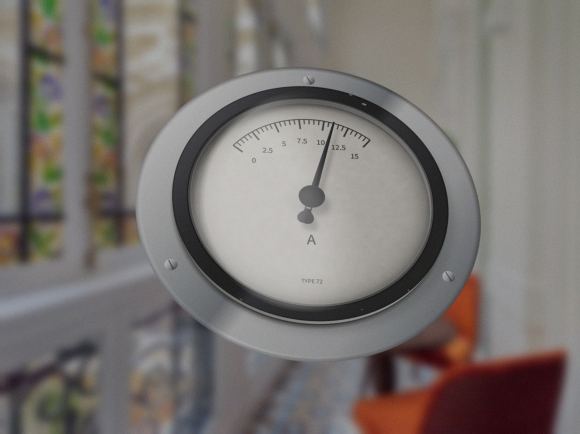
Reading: 11 A
